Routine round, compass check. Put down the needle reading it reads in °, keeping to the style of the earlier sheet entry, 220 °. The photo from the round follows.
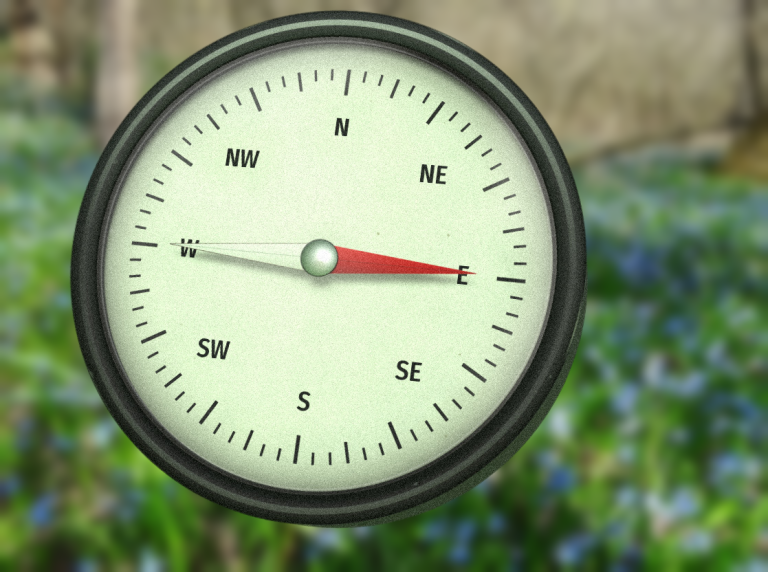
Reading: 90 °
